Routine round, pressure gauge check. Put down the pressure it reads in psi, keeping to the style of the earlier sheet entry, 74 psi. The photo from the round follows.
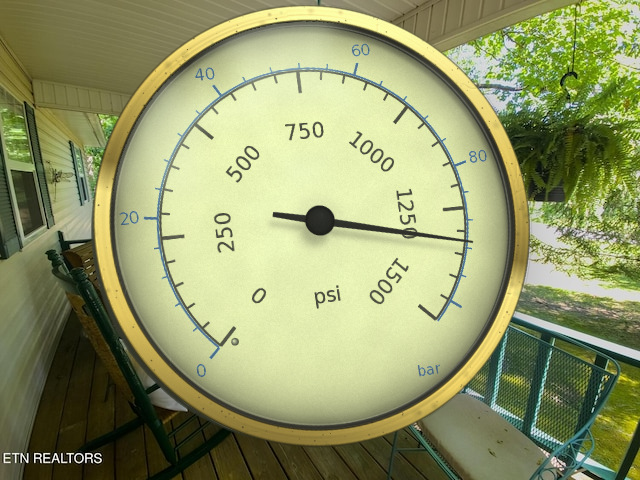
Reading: 1325 psi
